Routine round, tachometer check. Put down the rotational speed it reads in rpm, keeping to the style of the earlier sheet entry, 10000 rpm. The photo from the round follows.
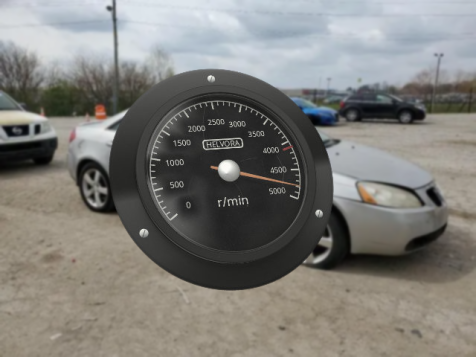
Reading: 4800 rpm
